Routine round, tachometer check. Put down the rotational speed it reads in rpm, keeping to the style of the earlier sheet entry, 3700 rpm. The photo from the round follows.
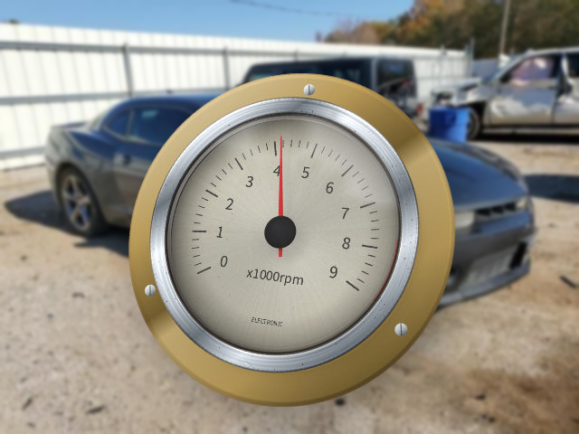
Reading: 4200 rpm
